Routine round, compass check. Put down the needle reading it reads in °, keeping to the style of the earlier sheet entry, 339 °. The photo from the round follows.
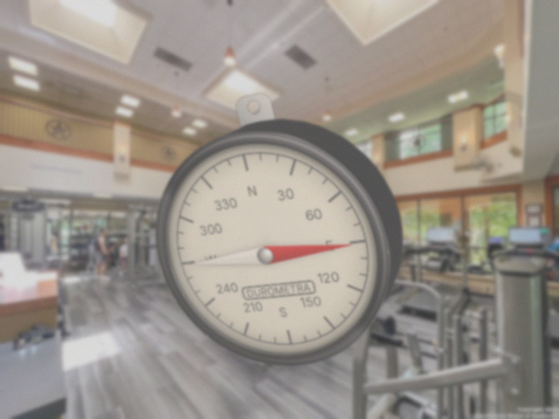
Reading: 90 °
